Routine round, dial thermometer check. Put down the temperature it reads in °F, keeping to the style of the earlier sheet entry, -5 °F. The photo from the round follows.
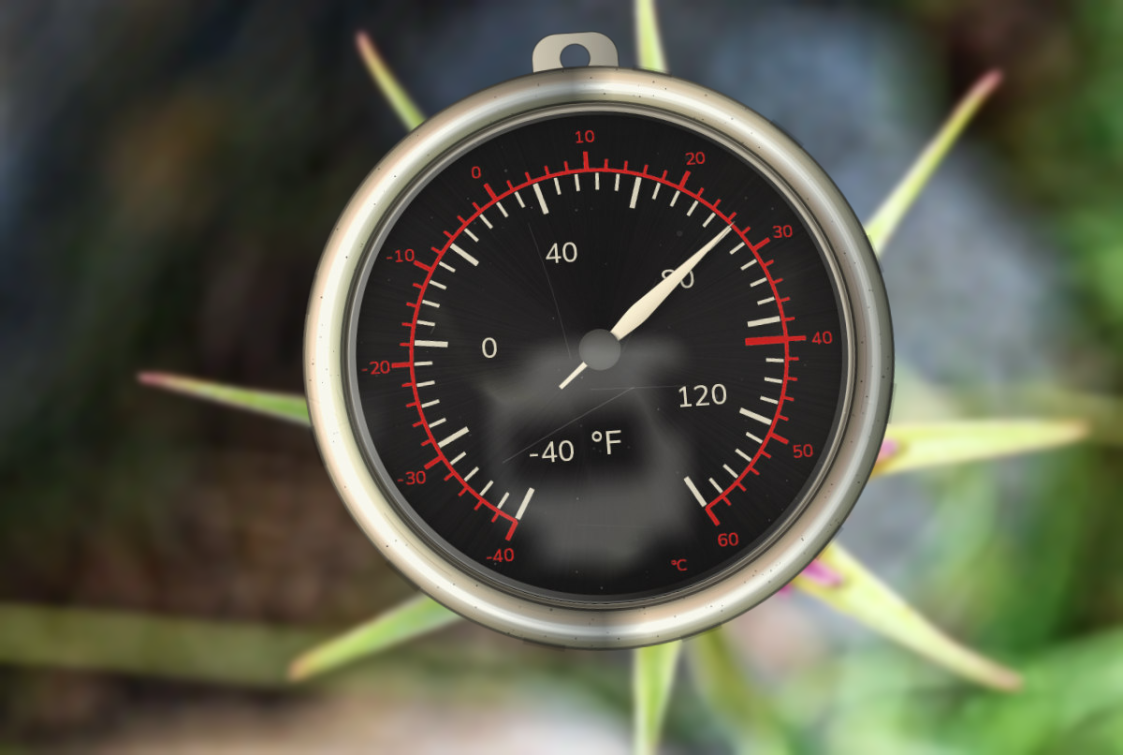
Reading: 80 °F
